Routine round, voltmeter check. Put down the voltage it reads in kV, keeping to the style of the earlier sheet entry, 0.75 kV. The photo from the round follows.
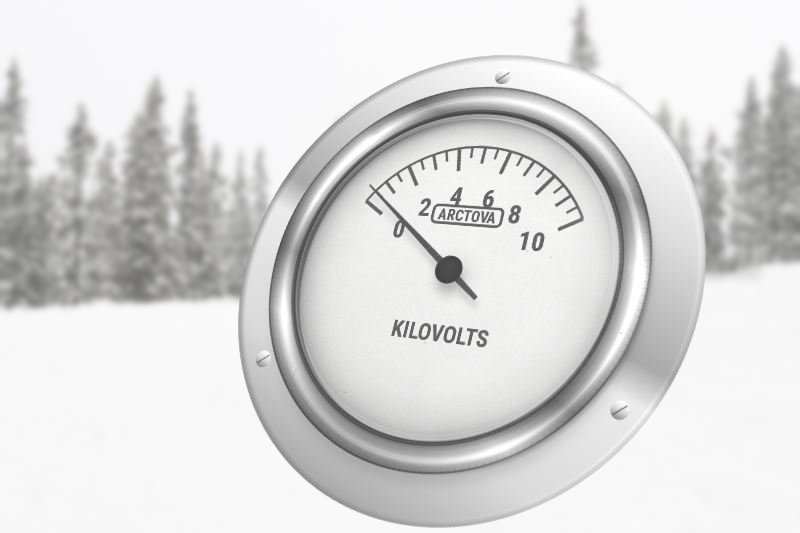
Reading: 0.5 kV
